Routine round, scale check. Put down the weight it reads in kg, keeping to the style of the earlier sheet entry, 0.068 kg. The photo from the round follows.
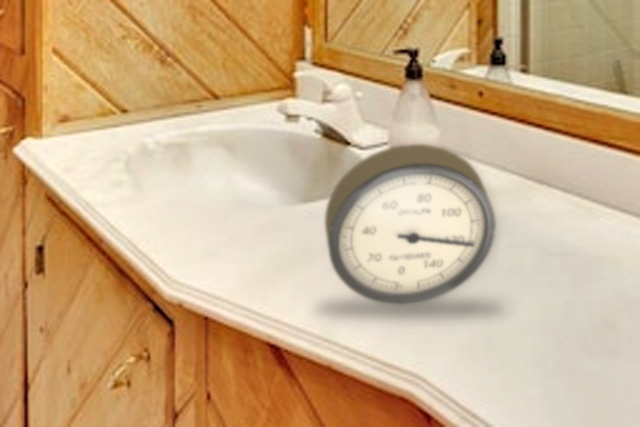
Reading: 120 kg
